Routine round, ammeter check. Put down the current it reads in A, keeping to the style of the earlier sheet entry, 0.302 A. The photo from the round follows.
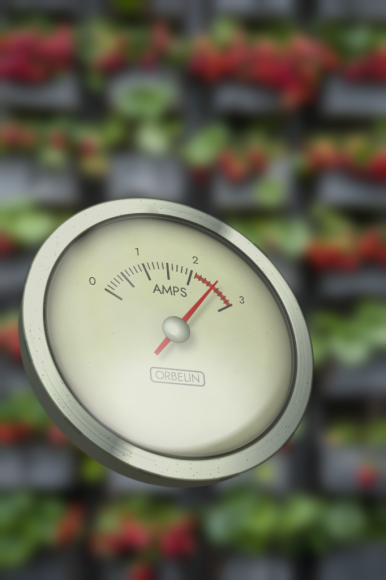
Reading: 2.5 A
